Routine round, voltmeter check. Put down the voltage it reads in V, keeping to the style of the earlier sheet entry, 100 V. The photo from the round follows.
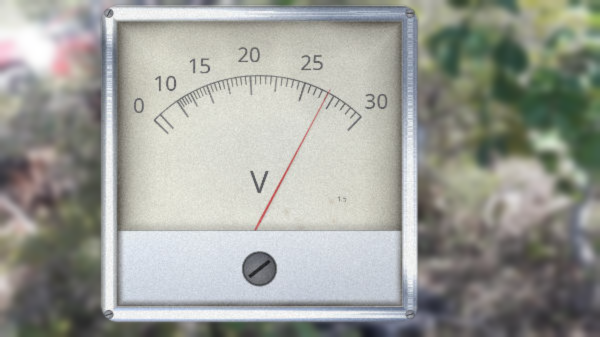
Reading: 27 V
